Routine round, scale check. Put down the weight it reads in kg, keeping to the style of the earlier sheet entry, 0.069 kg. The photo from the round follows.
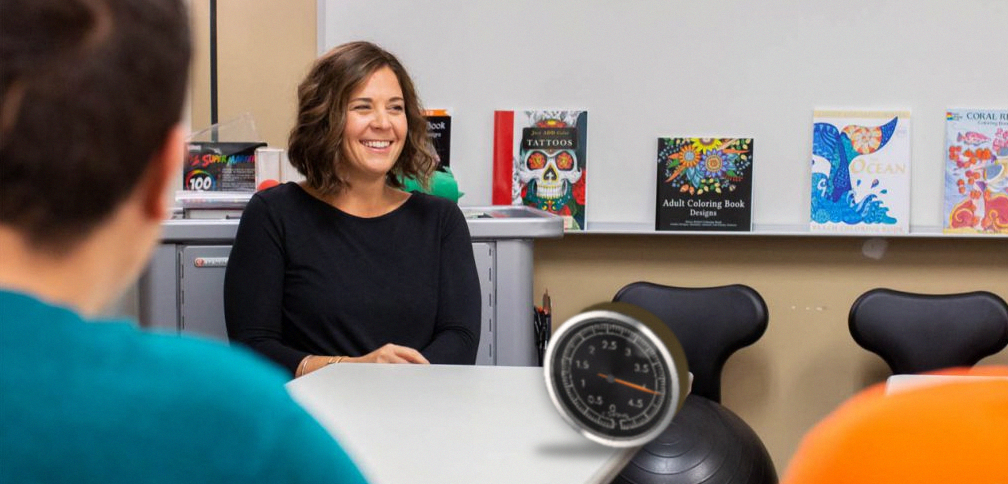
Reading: 4 kg
